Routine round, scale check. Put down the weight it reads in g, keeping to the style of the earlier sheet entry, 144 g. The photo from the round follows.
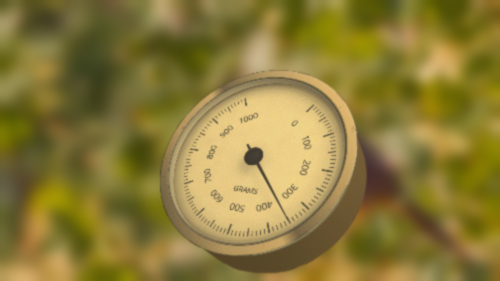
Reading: 350 g
